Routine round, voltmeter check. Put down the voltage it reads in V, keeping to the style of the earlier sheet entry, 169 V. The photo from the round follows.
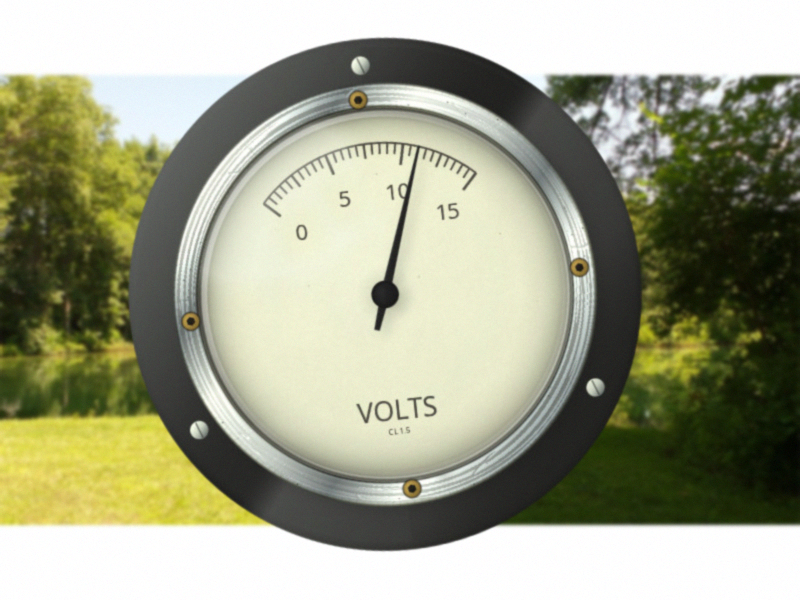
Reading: 11 V
